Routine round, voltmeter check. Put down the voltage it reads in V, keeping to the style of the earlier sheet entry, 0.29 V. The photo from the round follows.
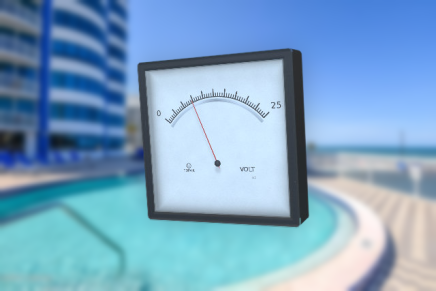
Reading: 7.5 V
